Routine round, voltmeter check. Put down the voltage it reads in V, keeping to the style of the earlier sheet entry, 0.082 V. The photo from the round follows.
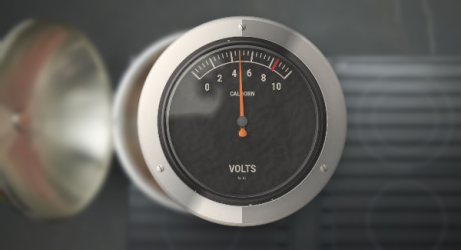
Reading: 4.8 V
